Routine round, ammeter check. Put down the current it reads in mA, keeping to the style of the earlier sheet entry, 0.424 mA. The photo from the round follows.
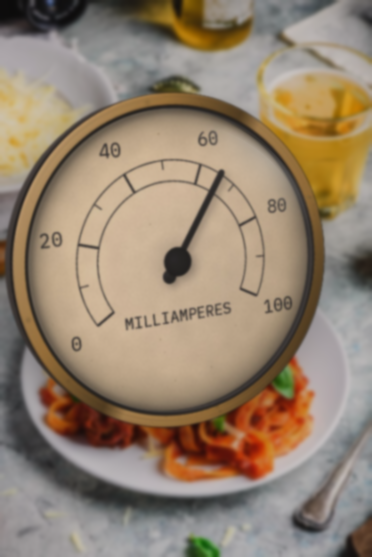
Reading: 65 mA
